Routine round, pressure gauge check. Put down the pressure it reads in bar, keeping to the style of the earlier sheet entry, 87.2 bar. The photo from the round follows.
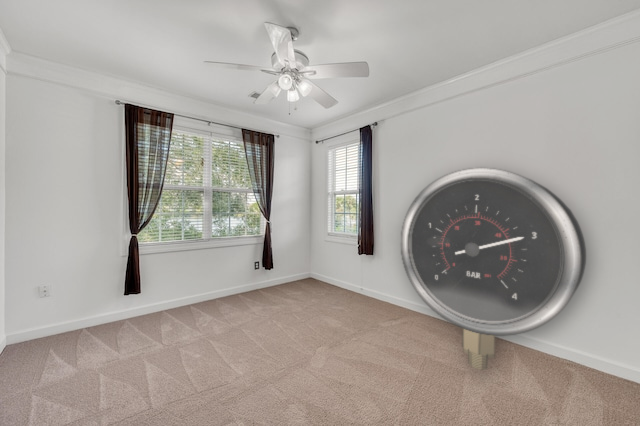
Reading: 3 bar
